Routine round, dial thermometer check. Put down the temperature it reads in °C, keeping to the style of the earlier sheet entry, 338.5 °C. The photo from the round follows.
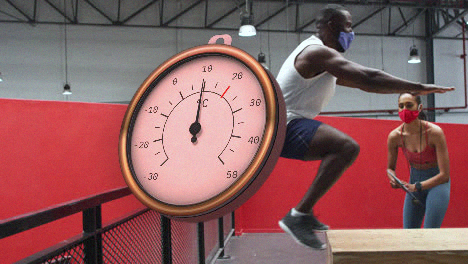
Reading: 10 °C
